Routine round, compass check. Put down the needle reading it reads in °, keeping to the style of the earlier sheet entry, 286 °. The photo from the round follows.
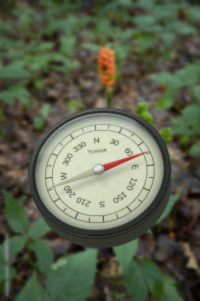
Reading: 75 °
